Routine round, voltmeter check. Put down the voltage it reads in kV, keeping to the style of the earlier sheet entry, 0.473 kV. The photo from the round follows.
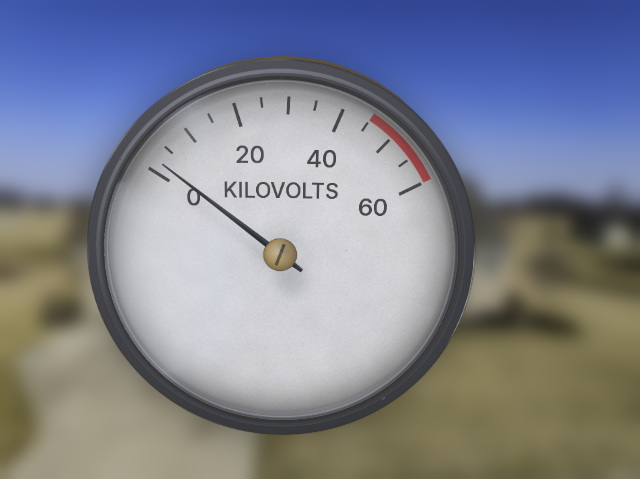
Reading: 2.5 kV
